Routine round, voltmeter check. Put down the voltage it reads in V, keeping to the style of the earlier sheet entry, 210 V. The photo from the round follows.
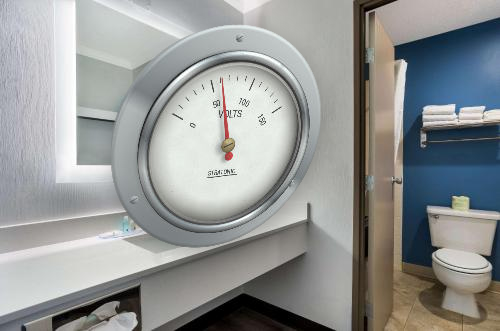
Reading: 60 V
